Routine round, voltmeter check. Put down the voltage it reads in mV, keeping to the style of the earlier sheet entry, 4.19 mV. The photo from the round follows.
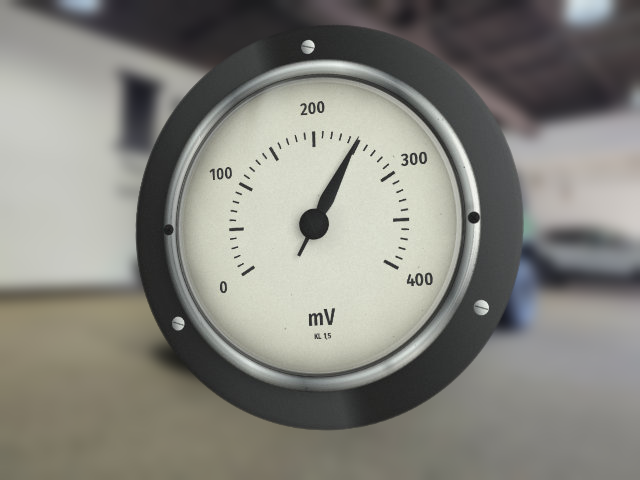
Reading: 250 mV
